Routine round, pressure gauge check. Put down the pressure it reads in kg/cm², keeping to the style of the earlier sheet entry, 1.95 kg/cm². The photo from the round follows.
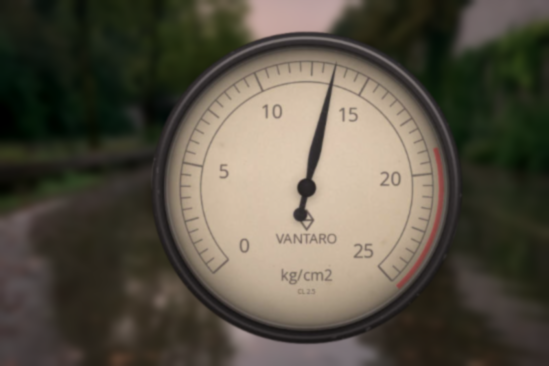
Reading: 13.5 kg/cm²
